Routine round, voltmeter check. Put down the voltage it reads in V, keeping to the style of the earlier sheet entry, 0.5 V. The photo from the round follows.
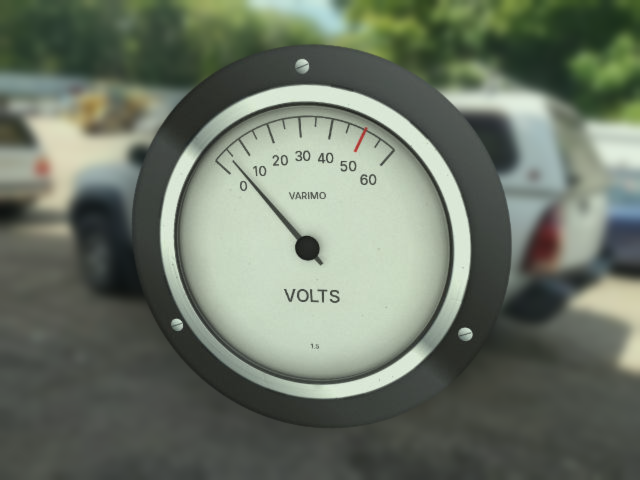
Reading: 5 V
